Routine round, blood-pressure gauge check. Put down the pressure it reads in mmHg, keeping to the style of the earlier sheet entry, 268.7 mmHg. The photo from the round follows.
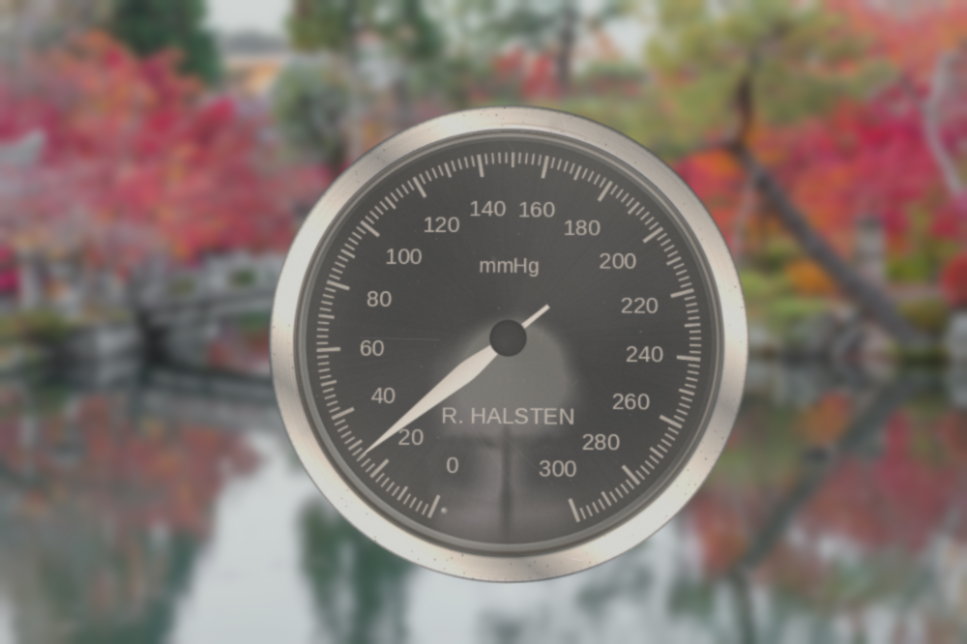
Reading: 26 mmHg
